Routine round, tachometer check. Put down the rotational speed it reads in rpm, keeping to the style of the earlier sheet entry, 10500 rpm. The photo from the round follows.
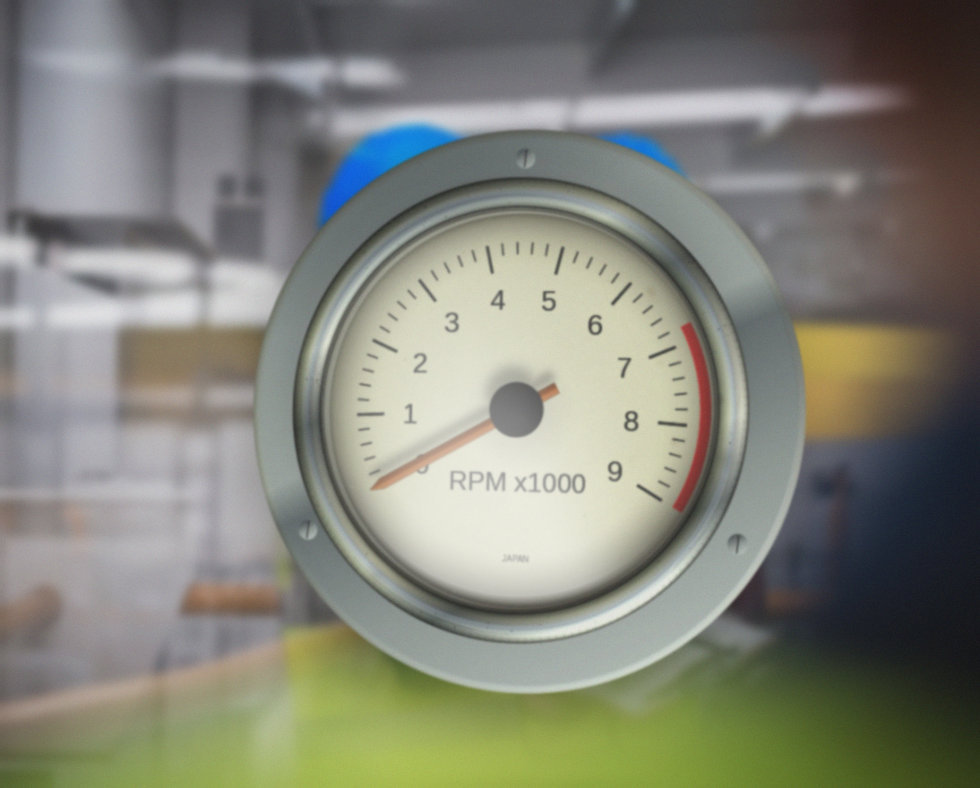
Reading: 0 rpm
